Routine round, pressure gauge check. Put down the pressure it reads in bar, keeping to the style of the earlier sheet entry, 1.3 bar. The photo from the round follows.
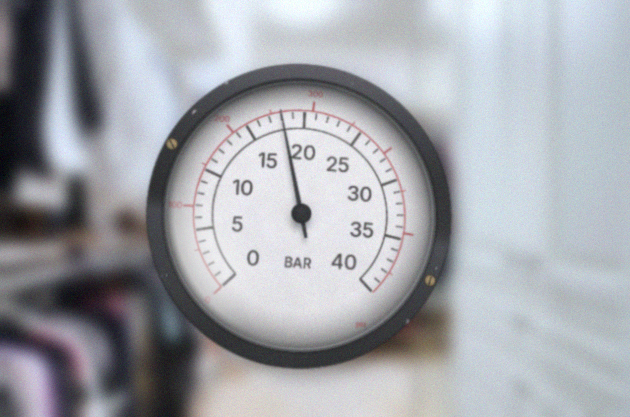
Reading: 18 bar
